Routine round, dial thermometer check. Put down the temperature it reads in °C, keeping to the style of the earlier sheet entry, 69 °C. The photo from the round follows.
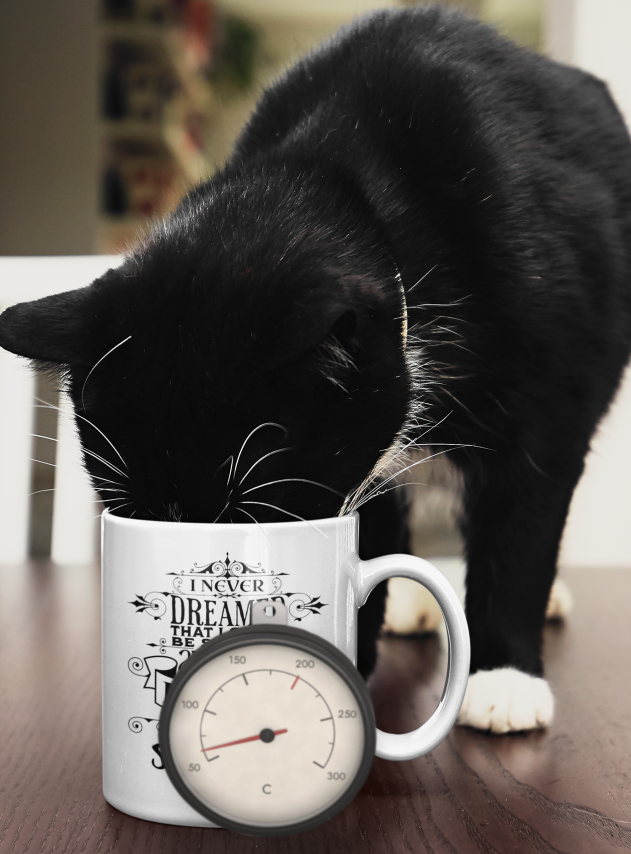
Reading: 62.5 °C
